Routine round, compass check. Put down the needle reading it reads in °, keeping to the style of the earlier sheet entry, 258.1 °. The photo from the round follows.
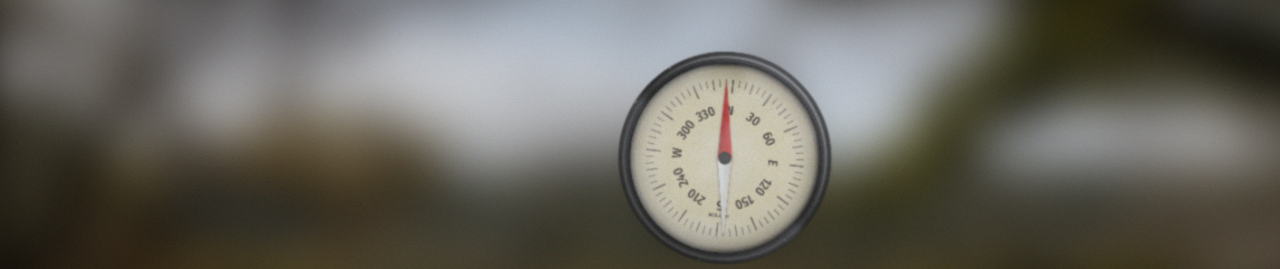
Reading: 355 °
